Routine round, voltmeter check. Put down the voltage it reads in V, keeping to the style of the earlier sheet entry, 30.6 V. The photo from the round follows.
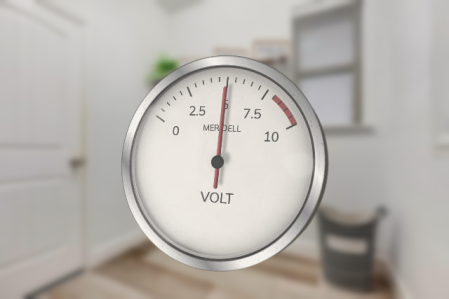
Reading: 5 V
